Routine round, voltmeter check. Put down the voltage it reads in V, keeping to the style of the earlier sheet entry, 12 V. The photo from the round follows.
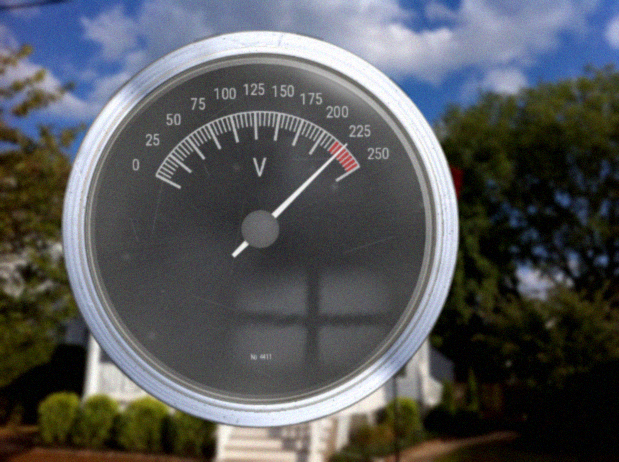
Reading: 225 V
